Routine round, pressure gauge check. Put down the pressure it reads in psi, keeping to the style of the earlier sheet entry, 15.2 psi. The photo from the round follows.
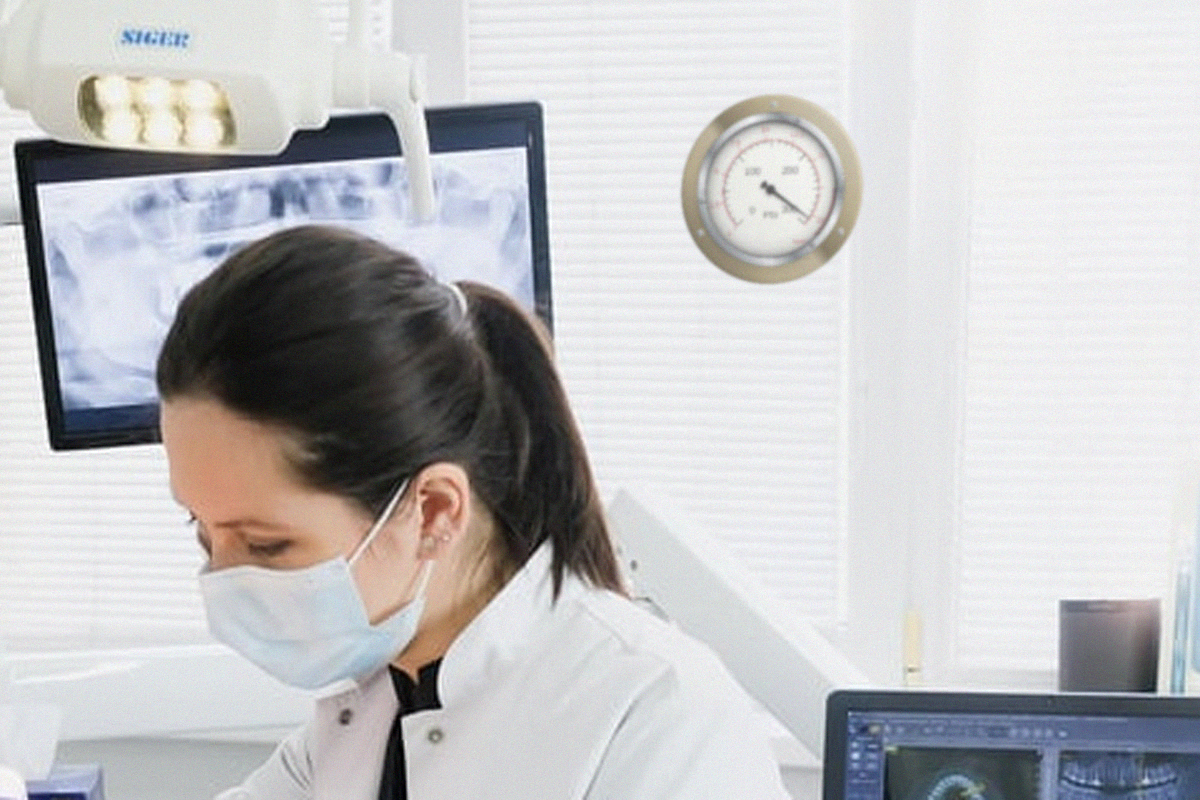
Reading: 290 psi
